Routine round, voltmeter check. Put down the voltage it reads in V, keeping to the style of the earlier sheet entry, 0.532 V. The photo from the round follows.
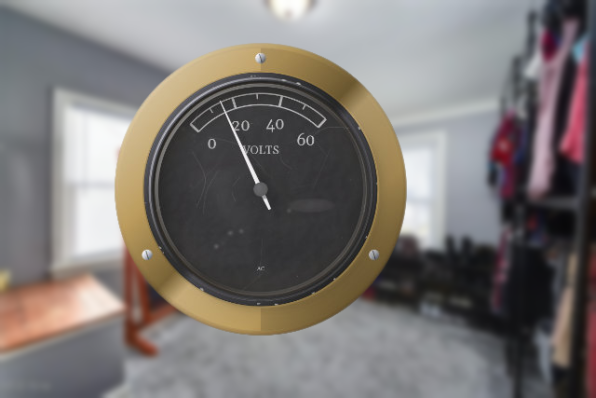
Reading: 15 V
